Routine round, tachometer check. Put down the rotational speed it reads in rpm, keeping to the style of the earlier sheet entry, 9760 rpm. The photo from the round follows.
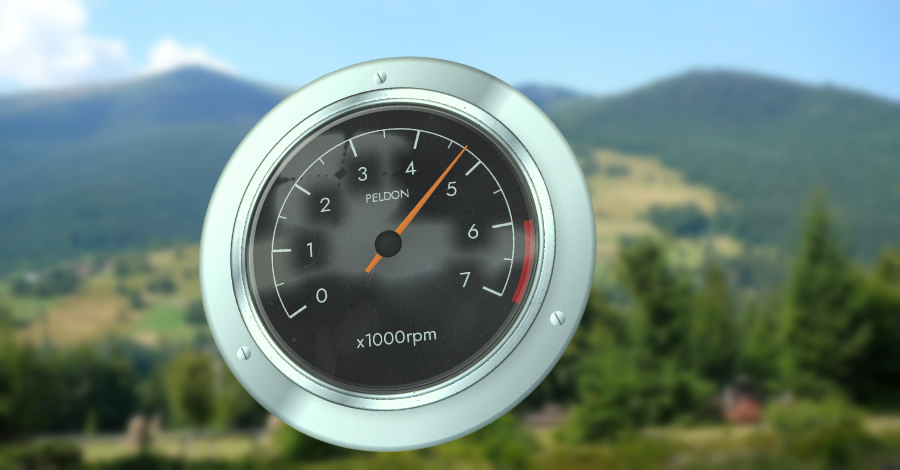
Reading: 4750 rpm
